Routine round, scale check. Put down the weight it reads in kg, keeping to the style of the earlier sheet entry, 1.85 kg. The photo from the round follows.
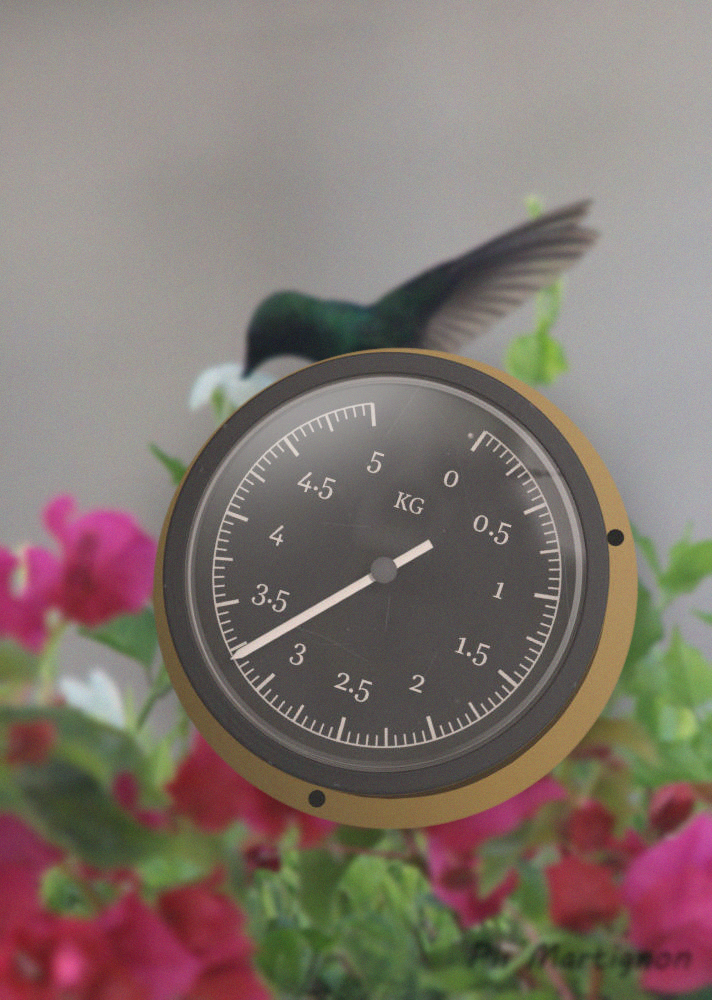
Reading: 3.2 kg
